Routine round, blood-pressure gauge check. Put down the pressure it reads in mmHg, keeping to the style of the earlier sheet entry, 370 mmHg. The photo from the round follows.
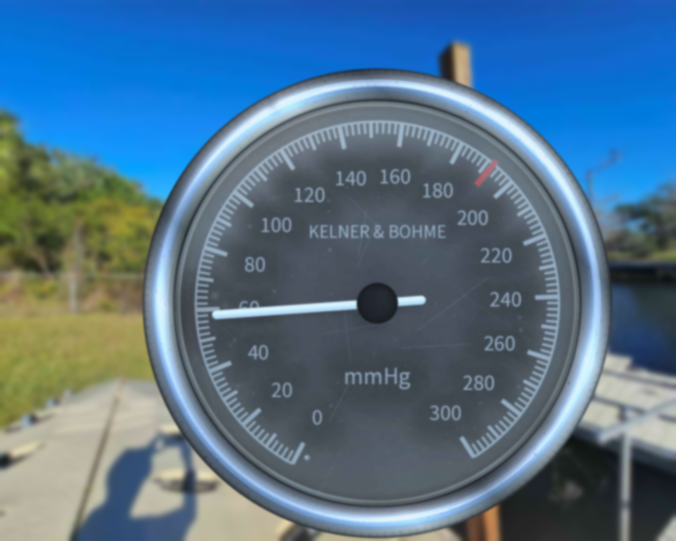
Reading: 58 mmHg
